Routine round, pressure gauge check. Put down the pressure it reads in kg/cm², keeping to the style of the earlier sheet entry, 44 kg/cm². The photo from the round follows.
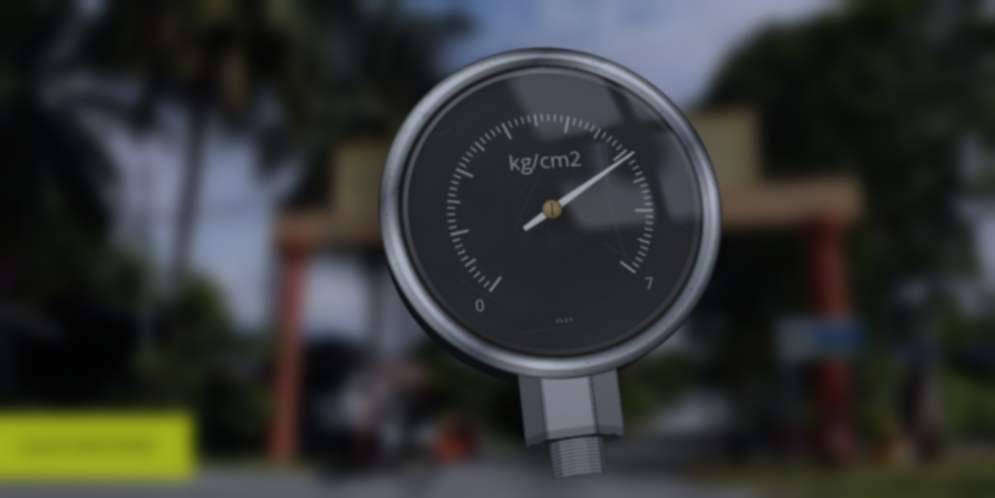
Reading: 5.1 kg/cm²
